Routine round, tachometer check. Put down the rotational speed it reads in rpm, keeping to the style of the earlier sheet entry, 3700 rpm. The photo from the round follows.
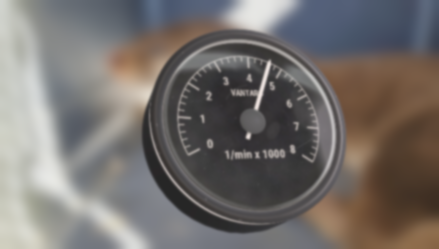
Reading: 4600 rpm
